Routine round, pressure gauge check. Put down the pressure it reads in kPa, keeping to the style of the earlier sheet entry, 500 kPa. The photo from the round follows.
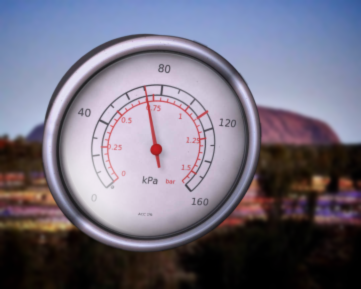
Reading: 70 kPa
